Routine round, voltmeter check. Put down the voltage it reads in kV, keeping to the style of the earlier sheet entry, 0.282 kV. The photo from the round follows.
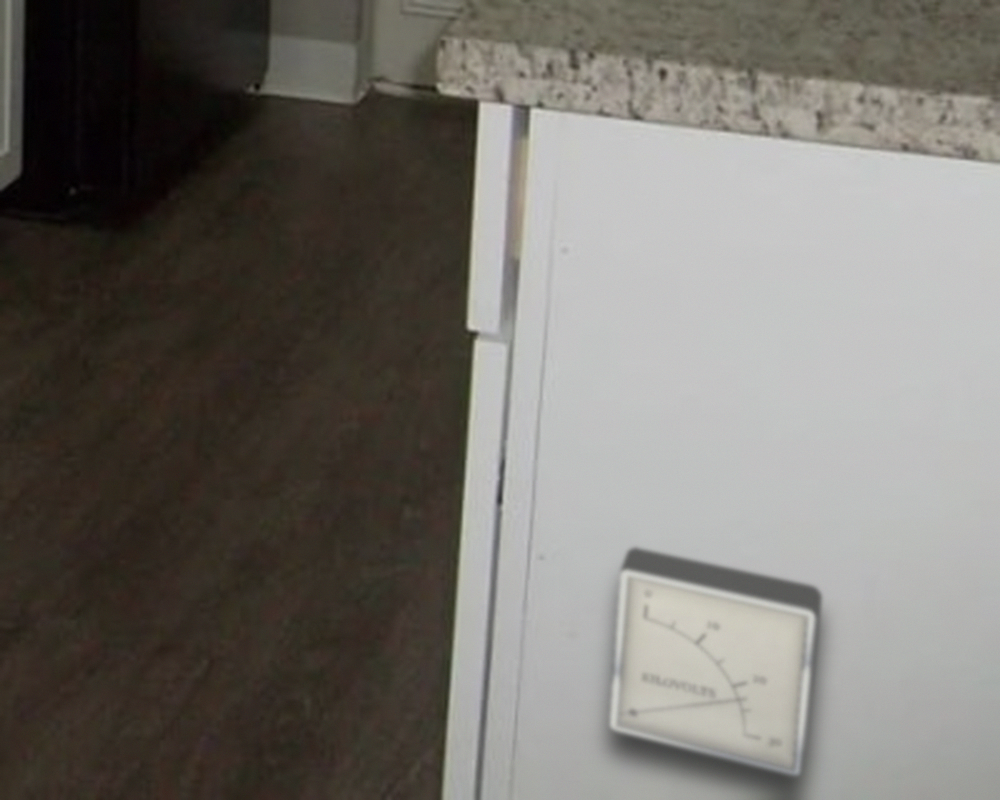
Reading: 22.5 kV
